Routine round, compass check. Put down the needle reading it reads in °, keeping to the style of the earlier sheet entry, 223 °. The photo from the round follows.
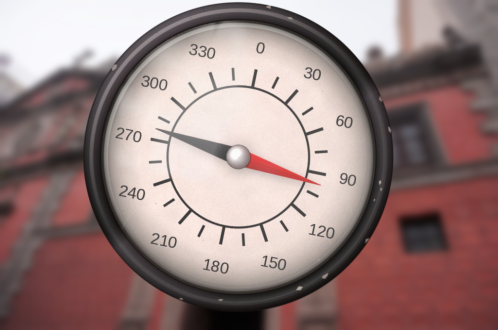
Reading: 97.5 °
